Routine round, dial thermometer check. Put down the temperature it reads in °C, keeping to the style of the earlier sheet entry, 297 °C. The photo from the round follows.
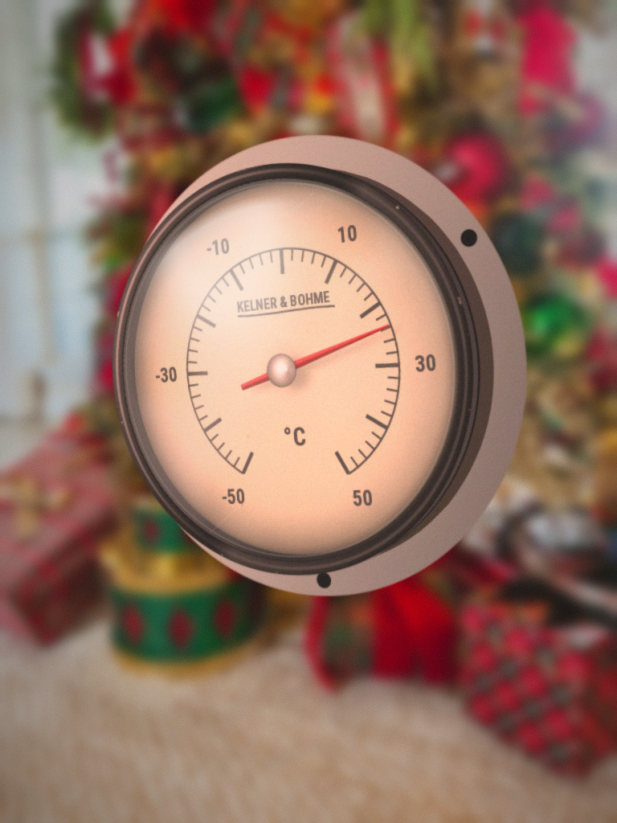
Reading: 24 °C
